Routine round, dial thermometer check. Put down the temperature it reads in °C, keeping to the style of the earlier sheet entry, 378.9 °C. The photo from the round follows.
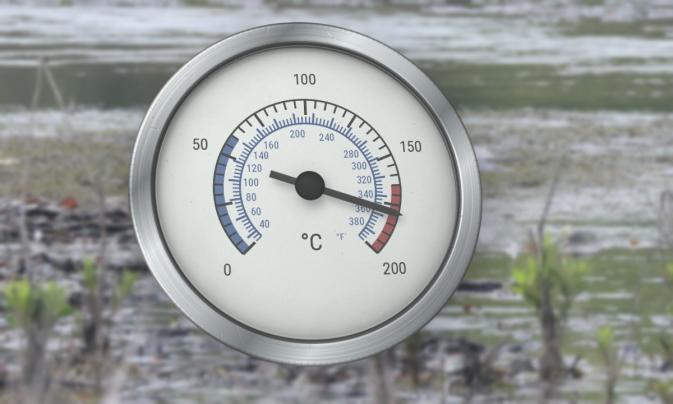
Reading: 180 °C
